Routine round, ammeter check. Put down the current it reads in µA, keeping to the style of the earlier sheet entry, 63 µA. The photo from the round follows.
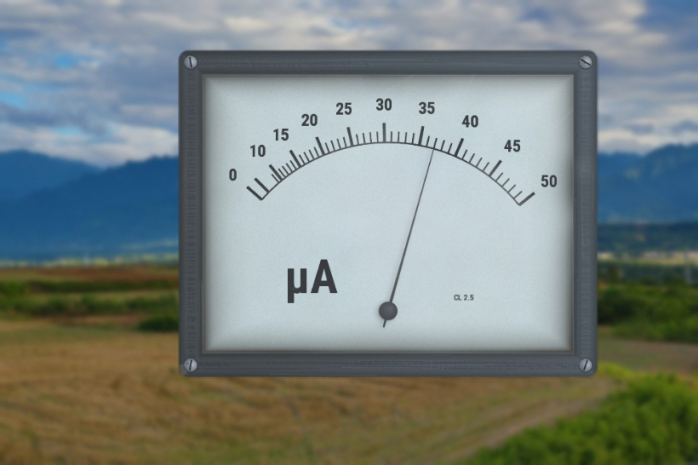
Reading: 37 µA
